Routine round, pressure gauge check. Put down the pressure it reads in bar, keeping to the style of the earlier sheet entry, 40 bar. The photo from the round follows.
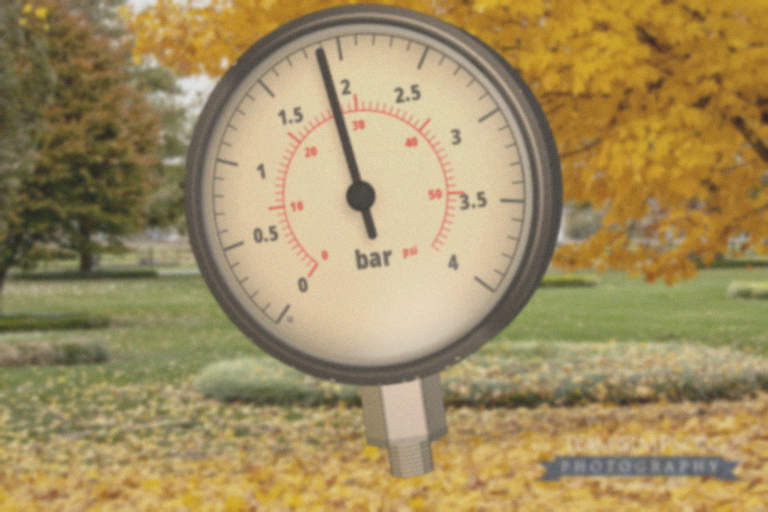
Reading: 1.9 bar
